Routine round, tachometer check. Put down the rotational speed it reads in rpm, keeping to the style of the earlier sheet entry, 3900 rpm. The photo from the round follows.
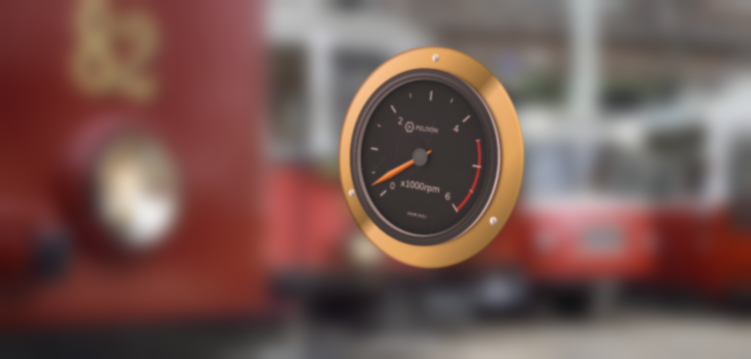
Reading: 250 rpm
